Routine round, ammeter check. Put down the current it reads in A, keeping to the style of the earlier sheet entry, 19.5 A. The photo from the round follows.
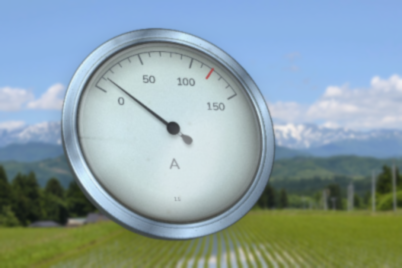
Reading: 10 A
